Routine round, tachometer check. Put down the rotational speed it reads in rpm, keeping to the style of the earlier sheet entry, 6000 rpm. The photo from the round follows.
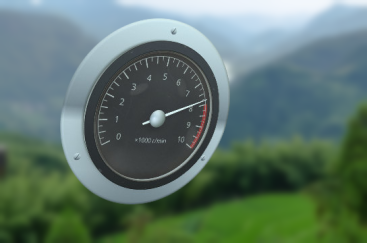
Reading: 7750 rpm
